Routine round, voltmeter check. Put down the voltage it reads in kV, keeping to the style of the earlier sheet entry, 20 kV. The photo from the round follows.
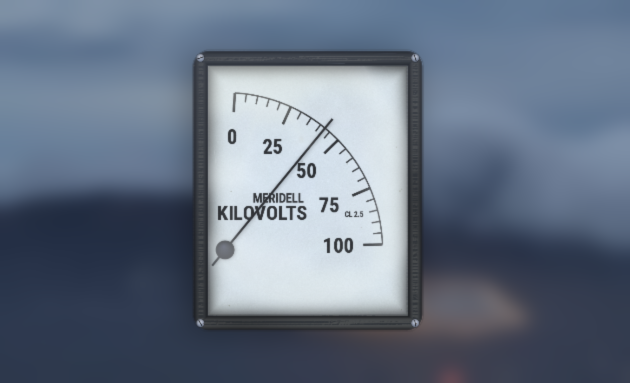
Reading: 42.5 kV
